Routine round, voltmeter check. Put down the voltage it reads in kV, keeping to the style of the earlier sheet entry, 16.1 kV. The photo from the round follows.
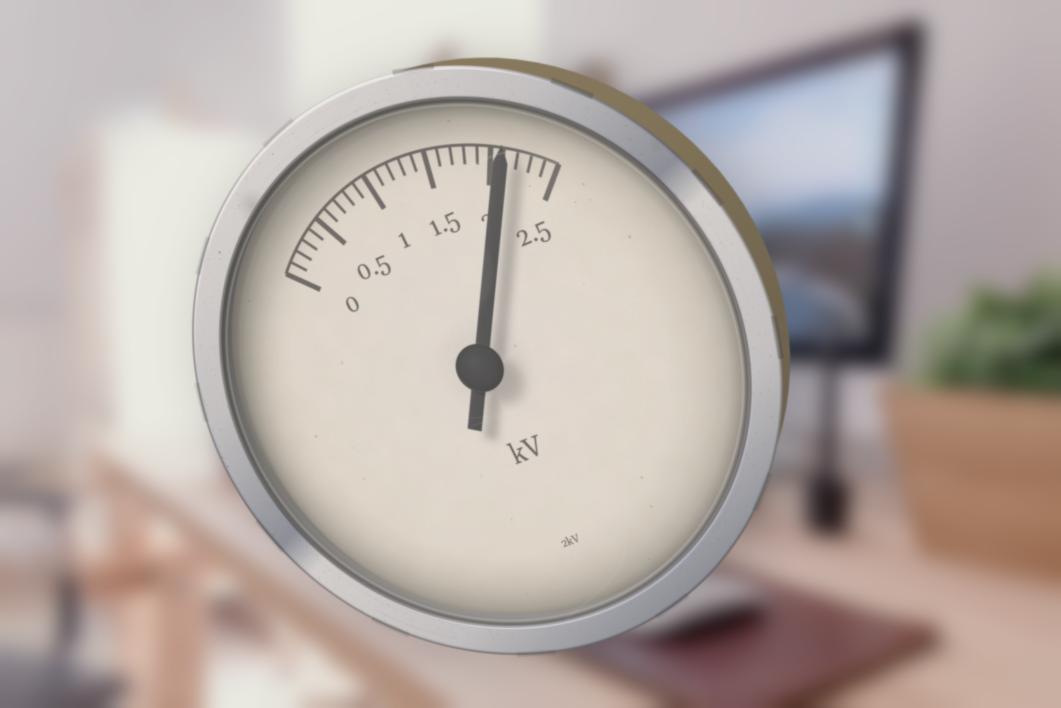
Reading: 2.1 kV
